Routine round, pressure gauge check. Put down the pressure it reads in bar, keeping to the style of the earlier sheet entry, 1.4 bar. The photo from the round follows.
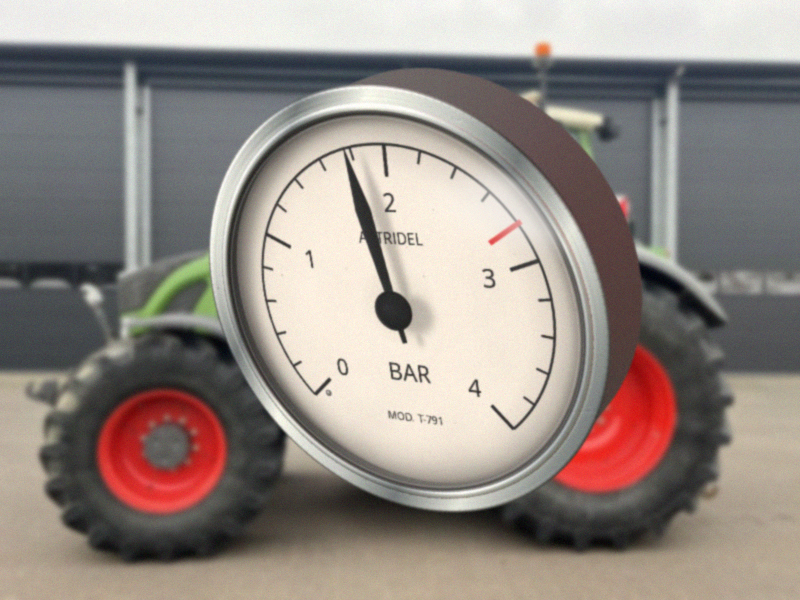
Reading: 1.8 bar
